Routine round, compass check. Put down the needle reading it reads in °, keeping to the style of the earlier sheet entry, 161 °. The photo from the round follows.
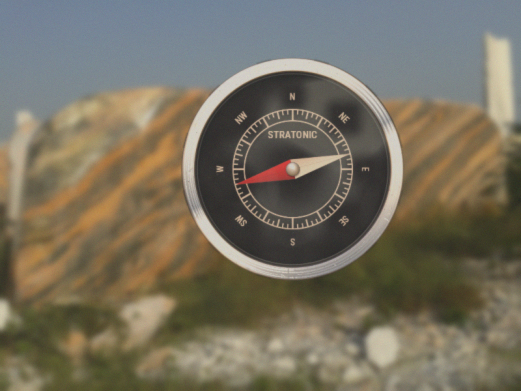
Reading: 255 °
